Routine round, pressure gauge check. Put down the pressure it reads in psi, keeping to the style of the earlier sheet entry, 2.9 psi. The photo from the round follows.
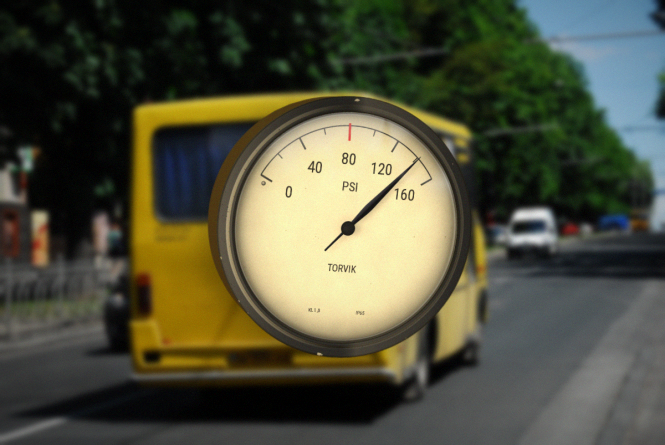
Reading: 140 psi
